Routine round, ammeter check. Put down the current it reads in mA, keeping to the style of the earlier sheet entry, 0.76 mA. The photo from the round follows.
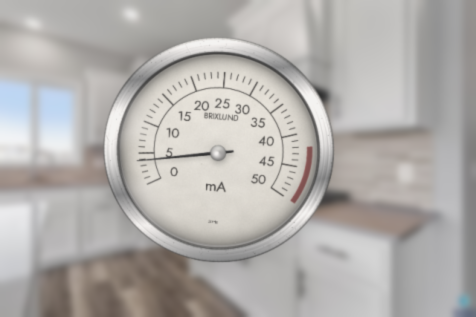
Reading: 4 mA
